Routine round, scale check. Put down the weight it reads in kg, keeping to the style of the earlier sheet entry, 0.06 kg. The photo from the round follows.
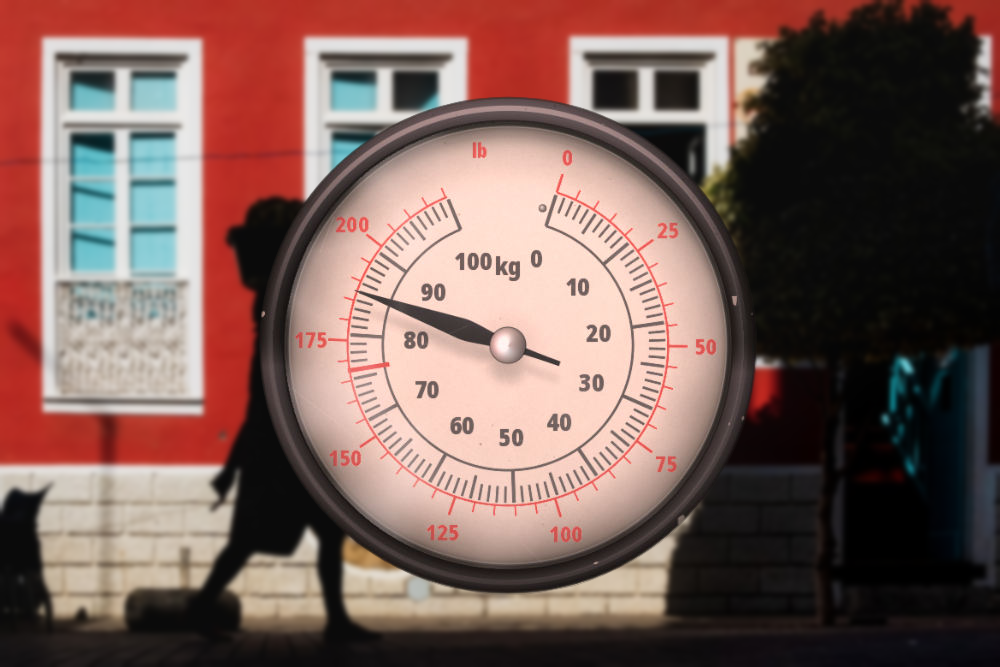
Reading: 85 kg
